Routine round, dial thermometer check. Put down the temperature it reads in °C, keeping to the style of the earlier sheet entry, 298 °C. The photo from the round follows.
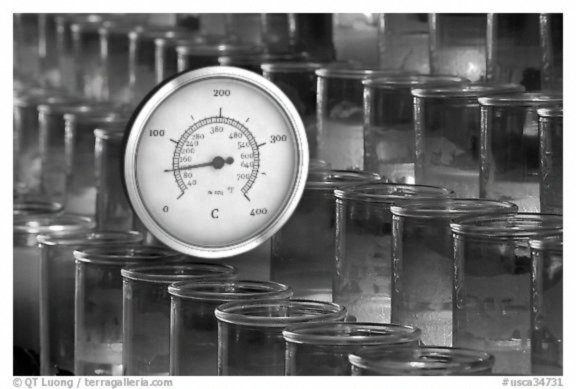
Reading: 50 °C
